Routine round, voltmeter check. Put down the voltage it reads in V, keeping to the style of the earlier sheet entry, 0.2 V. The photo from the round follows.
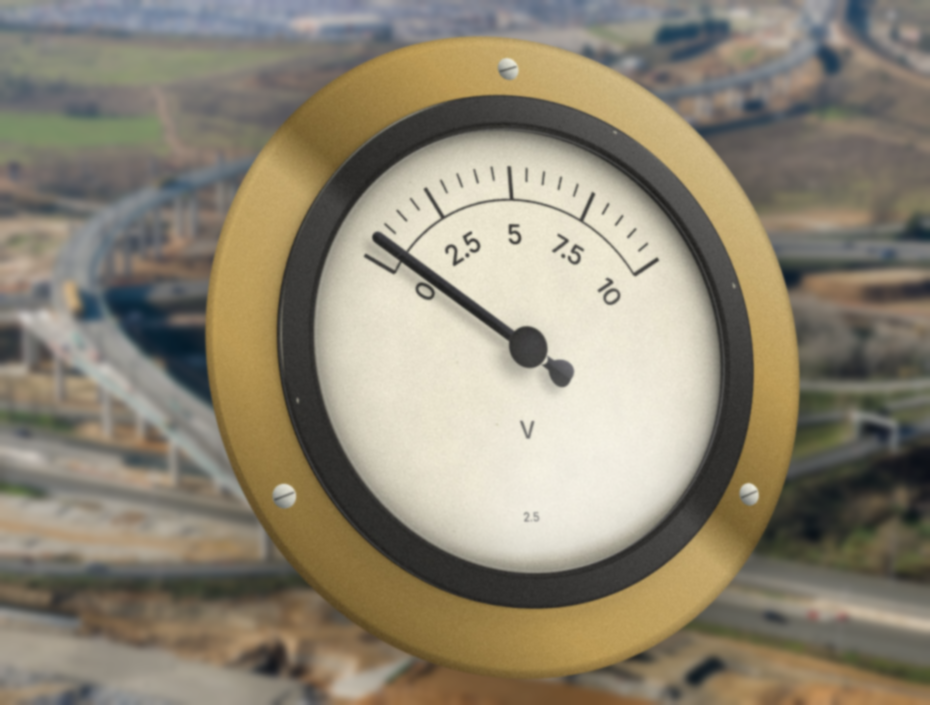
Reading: 0.5 V
